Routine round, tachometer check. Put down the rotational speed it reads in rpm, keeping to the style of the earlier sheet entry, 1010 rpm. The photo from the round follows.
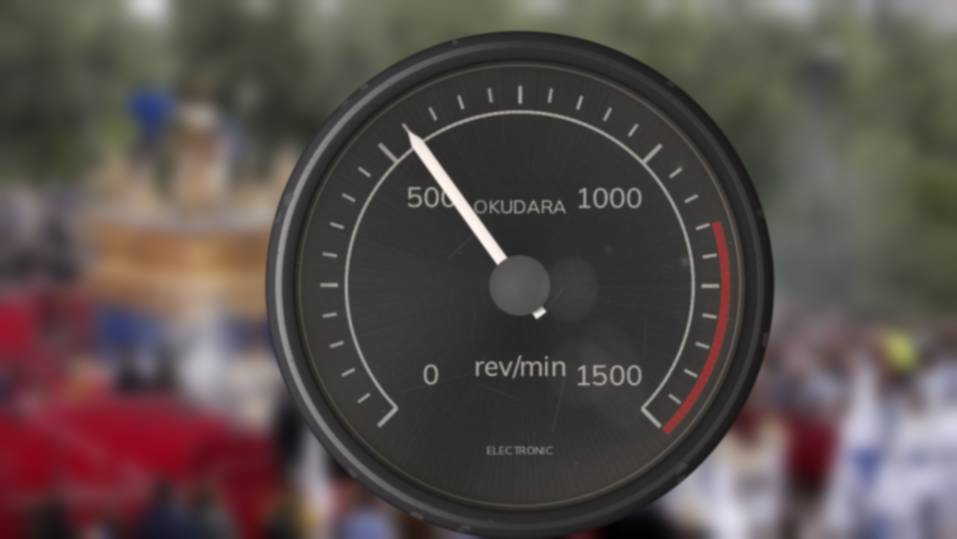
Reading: 550 rpm
